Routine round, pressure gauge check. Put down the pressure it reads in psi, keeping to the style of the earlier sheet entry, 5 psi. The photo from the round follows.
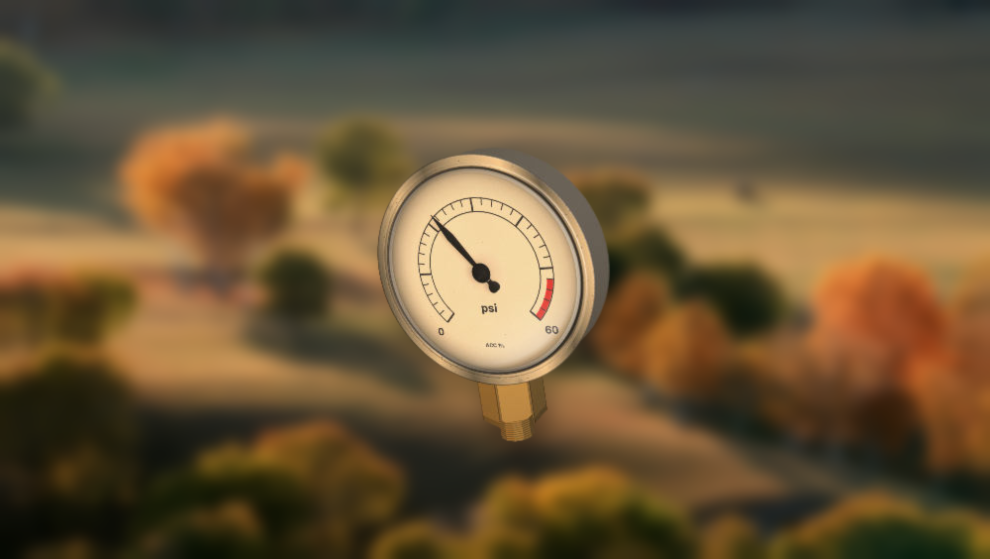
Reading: 22 psi
